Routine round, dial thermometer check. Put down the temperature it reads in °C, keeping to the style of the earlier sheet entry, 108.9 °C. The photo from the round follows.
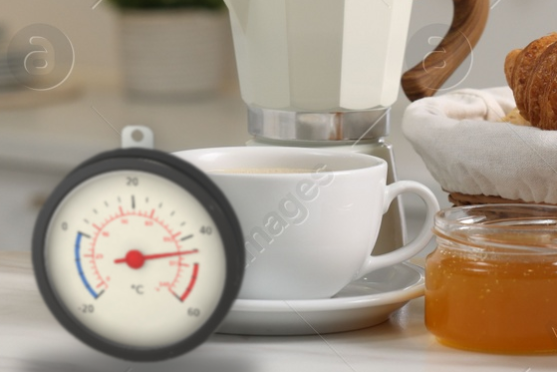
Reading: 44 °C
